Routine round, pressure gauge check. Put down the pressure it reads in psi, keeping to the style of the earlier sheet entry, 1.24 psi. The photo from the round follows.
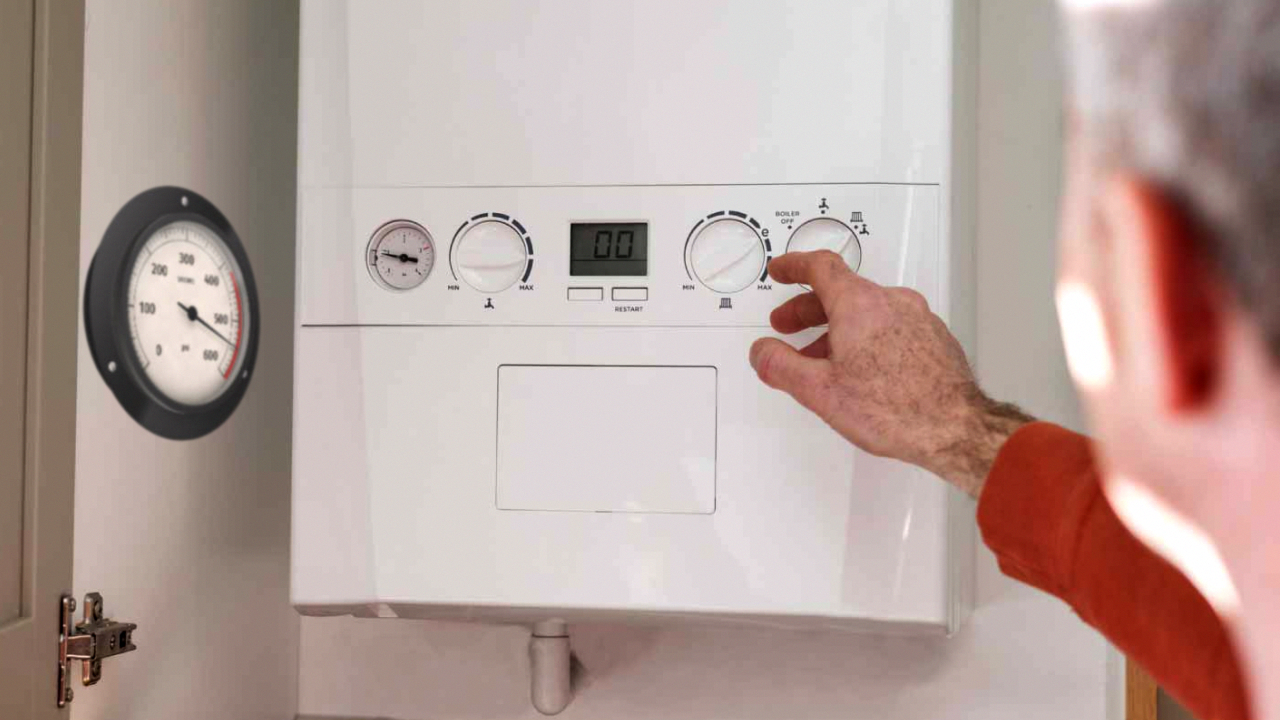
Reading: 550 psi
